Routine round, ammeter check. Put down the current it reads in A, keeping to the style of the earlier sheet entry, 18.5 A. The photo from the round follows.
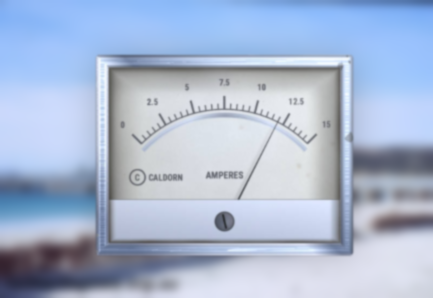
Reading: 12 A
